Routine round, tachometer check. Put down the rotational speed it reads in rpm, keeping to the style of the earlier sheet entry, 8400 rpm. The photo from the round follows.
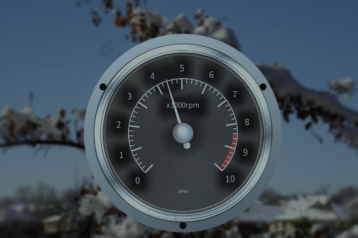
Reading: 4400 rpm
